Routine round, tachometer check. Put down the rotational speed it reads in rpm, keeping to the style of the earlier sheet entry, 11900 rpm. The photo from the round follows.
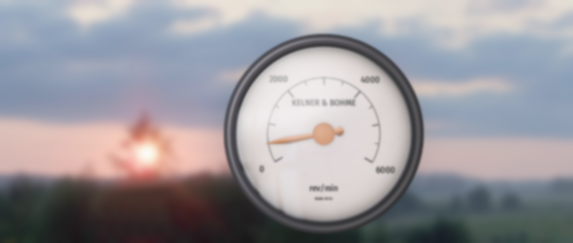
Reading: 500 rpm
